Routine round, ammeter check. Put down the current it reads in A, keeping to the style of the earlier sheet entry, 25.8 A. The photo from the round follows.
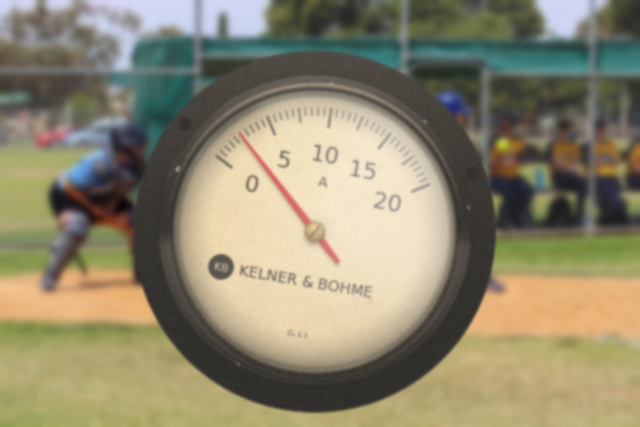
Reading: 2.5 A
